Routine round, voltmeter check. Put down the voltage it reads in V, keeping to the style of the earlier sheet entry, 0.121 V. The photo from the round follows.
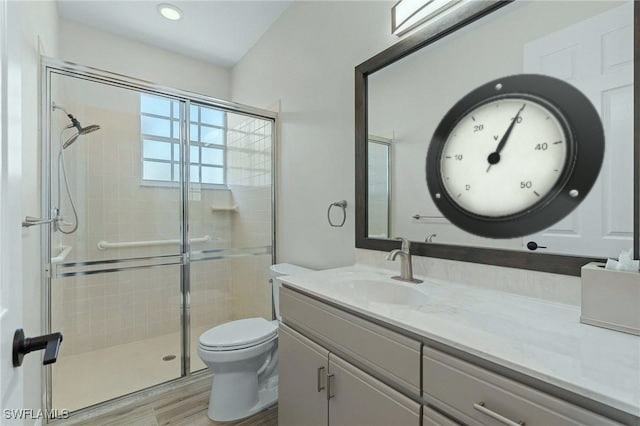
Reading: 30 V
